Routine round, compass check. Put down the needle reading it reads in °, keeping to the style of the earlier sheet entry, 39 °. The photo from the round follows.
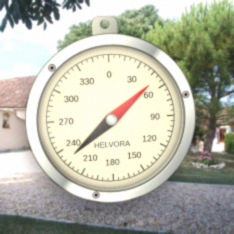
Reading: 50 °
